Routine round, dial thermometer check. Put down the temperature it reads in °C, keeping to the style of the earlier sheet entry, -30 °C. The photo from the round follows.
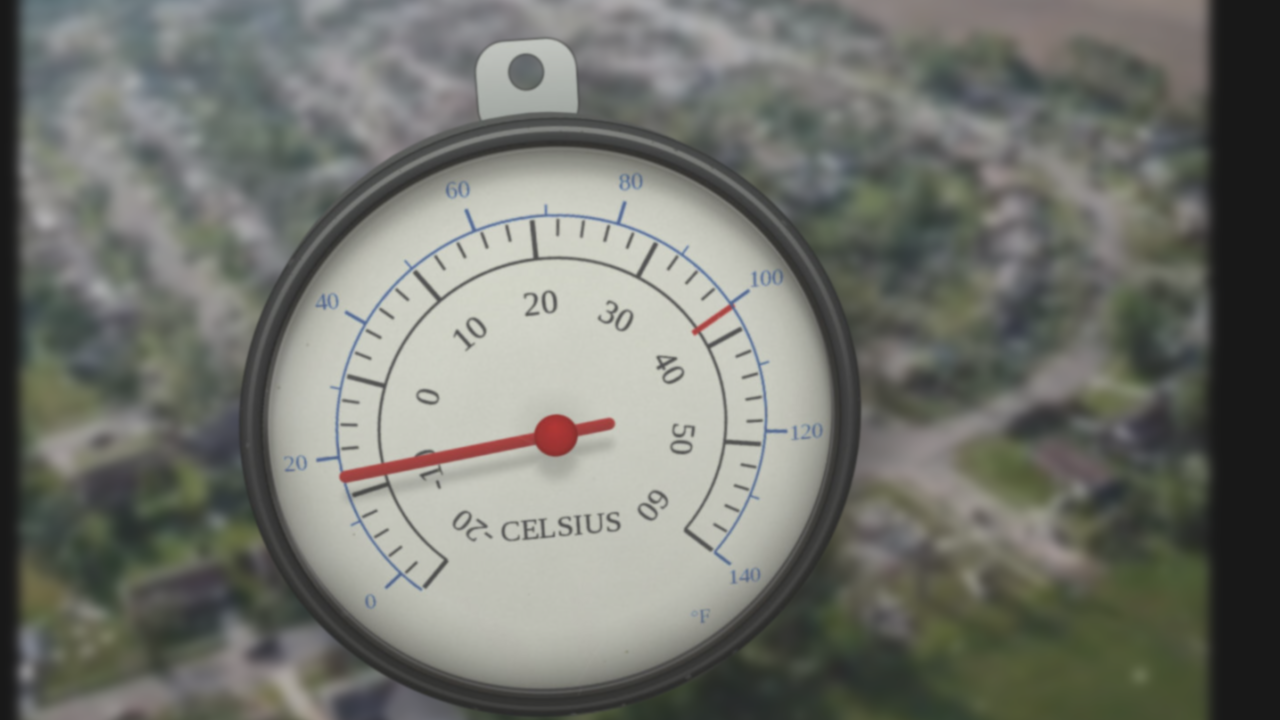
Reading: -8 °C
